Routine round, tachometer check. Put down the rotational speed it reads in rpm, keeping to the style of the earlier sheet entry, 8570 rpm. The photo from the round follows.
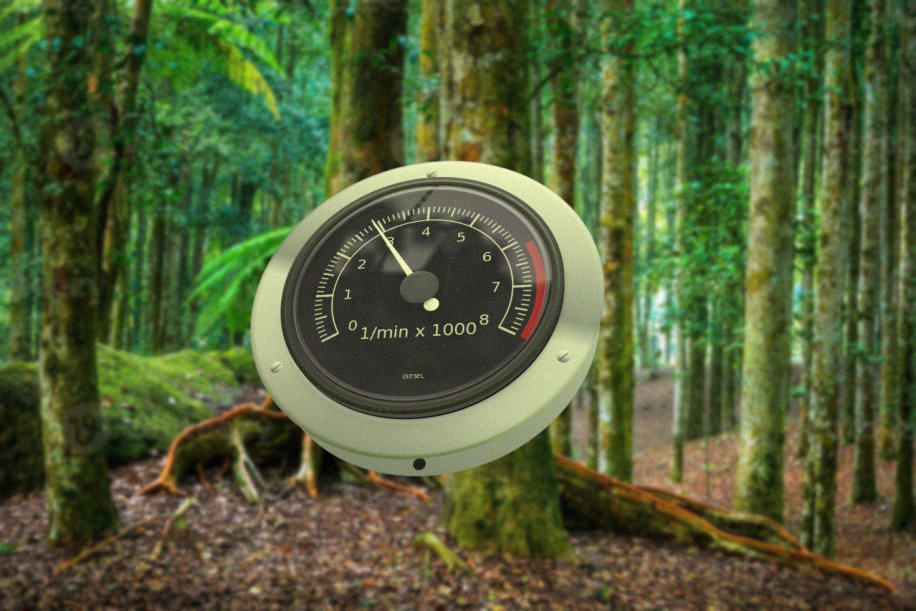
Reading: 2900 rpm
